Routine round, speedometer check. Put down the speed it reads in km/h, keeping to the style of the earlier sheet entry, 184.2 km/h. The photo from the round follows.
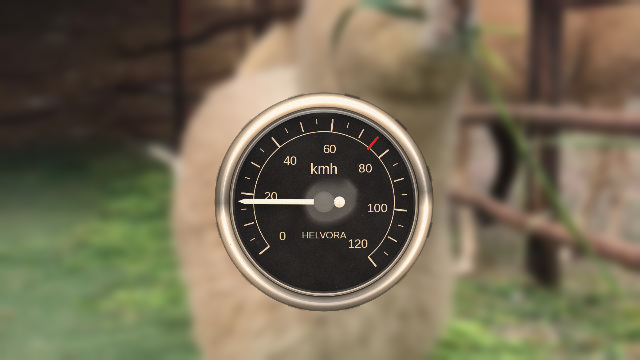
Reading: 17.5 km/h
